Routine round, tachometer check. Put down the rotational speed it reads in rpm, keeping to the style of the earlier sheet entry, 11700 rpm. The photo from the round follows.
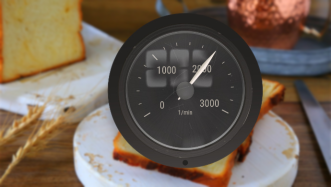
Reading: 2000 rpm
